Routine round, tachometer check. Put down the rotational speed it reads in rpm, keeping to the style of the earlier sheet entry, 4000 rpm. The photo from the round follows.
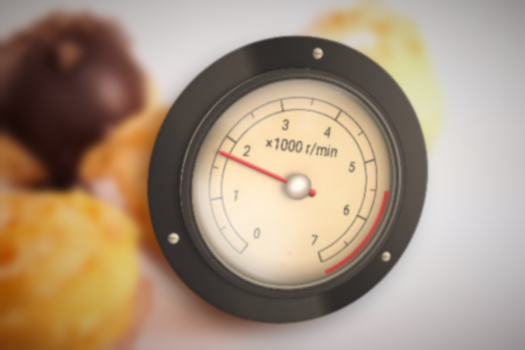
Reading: 1750 rpm
